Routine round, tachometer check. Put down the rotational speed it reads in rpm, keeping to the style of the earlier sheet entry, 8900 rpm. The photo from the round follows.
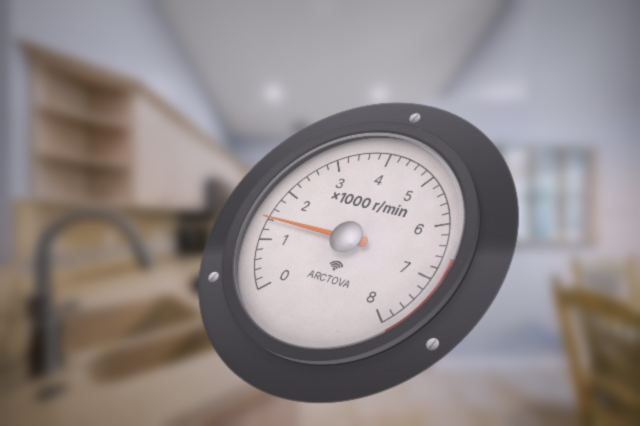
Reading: 1400 rpm
